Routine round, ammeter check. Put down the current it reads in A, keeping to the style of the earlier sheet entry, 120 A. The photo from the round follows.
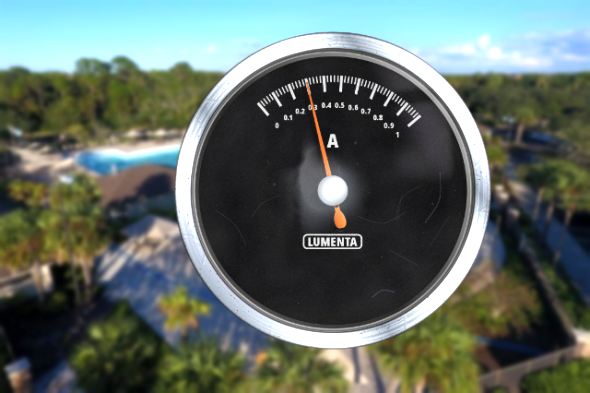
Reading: 0.3 A
